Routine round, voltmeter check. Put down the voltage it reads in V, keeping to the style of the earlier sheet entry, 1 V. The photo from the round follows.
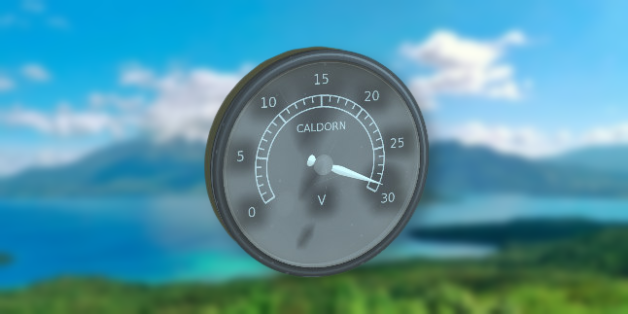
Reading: 29 V
